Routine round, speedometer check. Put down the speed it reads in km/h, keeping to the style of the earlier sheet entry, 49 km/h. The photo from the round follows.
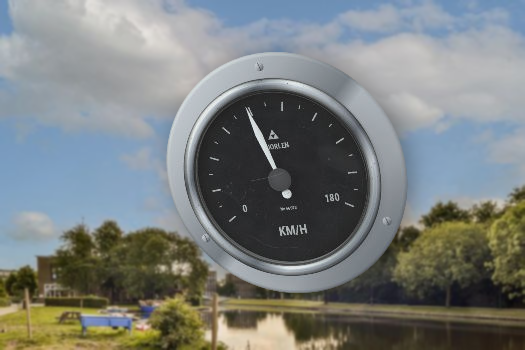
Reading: 80 km/h
